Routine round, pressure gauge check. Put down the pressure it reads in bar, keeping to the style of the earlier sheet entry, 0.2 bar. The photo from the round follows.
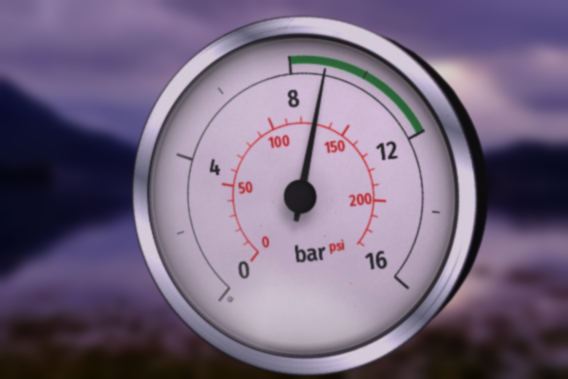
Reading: 9 bar
